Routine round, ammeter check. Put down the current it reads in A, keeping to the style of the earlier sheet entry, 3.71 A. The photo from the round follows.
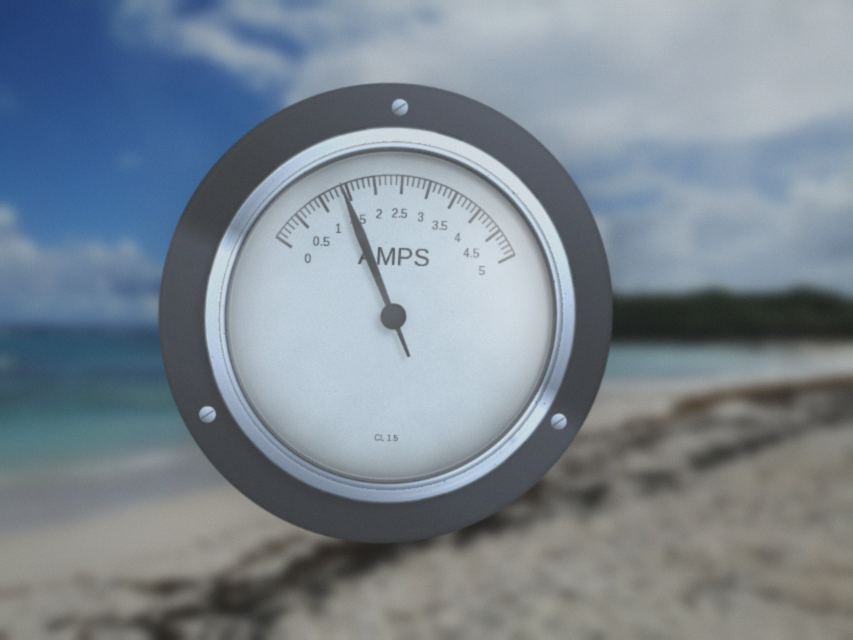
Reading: 1.4 A
